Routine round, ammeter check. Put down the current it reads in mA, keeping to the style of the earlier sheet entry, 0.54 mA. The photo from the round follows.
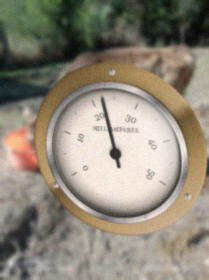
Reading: 22.5 mA
